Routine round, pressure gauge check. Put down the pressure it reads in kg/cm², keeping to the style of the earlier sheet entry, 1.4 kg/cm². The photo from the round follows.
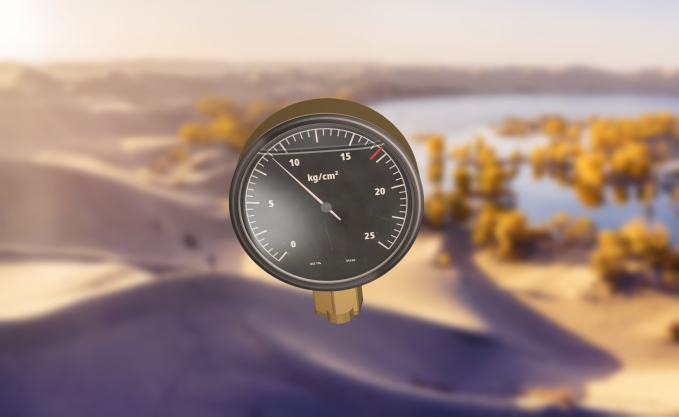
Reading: 9 kg/cm²
